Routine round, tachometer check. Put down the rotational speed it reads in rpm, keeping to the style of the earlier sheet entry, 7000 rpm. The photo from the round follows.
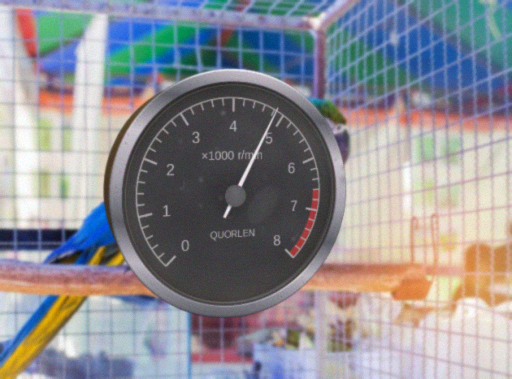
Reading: 4800 rpm
